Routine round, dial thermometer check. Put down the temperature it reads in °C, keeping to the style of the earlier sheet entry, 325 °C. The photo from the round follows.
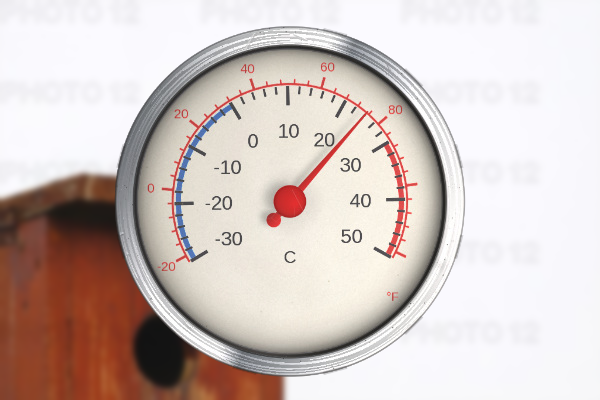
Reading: 24 °C
